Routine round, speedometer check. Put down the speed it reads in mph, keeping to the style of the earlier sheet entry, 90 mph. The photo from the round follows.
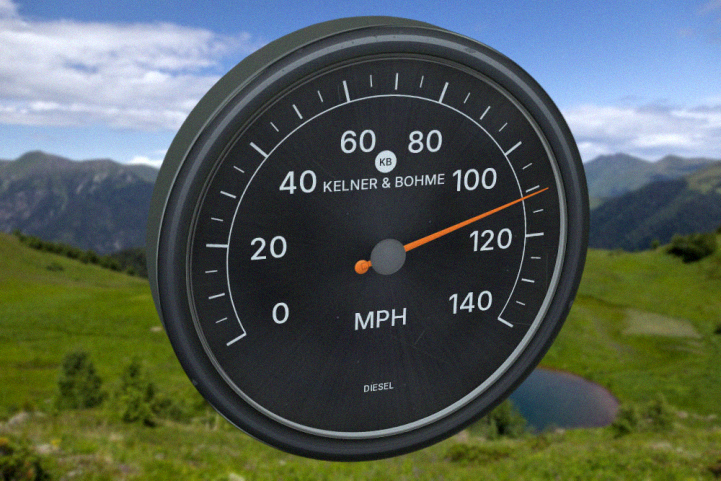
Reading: 110 mph
